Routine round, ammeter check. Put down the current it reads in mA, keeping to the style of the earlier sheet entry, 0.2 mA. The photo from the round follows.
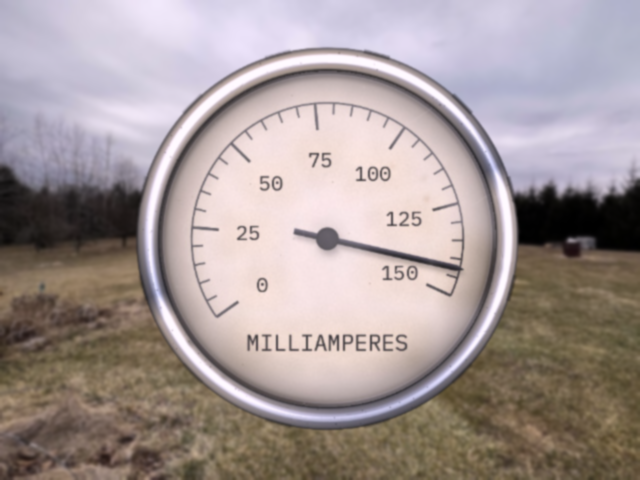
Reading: 142.5 mA
